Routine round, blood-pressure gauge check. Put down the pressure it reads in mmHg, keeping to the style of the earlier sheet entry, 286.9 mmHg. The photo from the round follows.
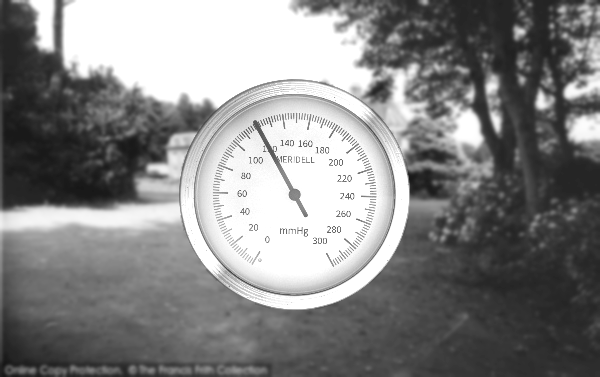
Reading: 120 mmHg
